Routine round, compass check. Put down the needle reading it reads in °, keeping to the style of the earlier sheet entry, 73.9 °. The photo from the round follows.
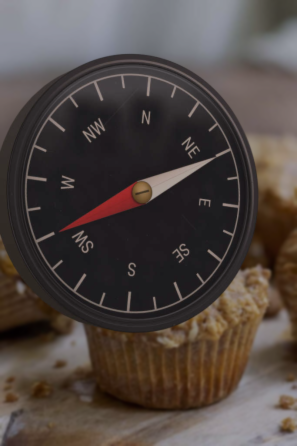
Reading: 240 °
